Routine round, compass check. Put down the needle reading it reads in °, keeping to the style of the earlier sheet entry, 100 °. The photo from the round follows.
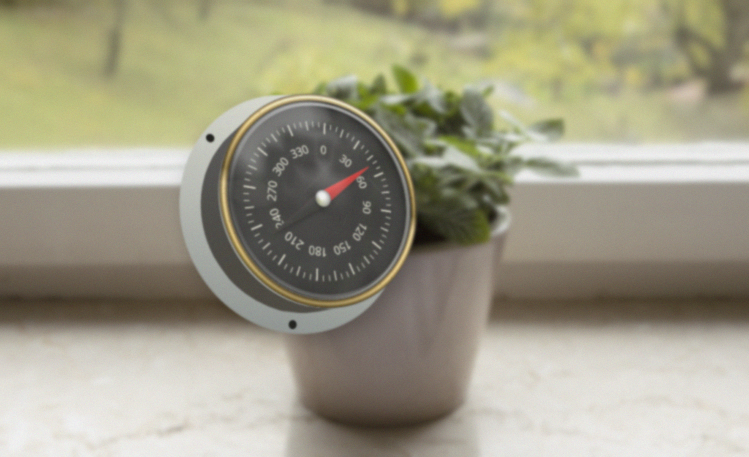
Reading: 50 °
